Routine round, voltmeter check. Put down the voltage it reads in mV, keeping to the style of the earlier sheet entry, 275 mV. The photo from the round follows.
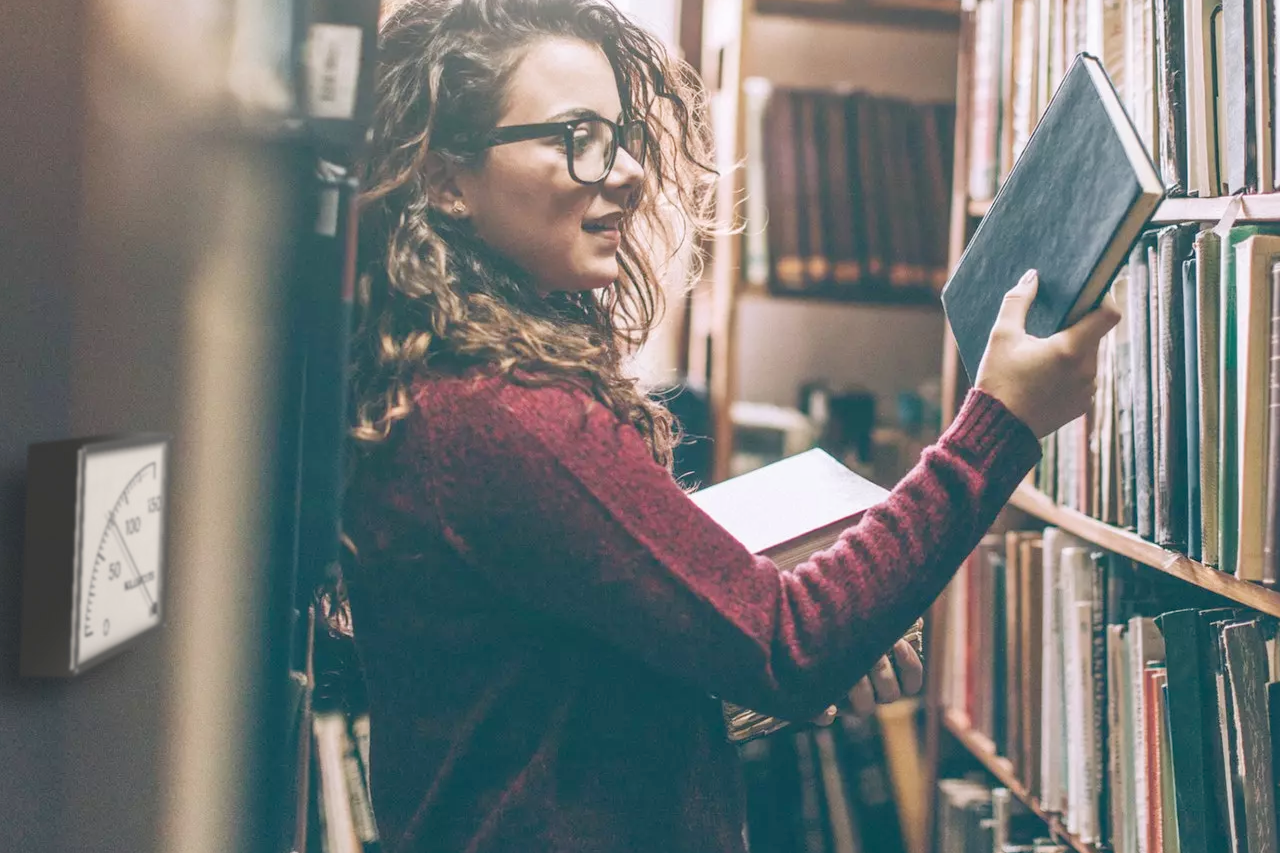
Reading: 75 mV
